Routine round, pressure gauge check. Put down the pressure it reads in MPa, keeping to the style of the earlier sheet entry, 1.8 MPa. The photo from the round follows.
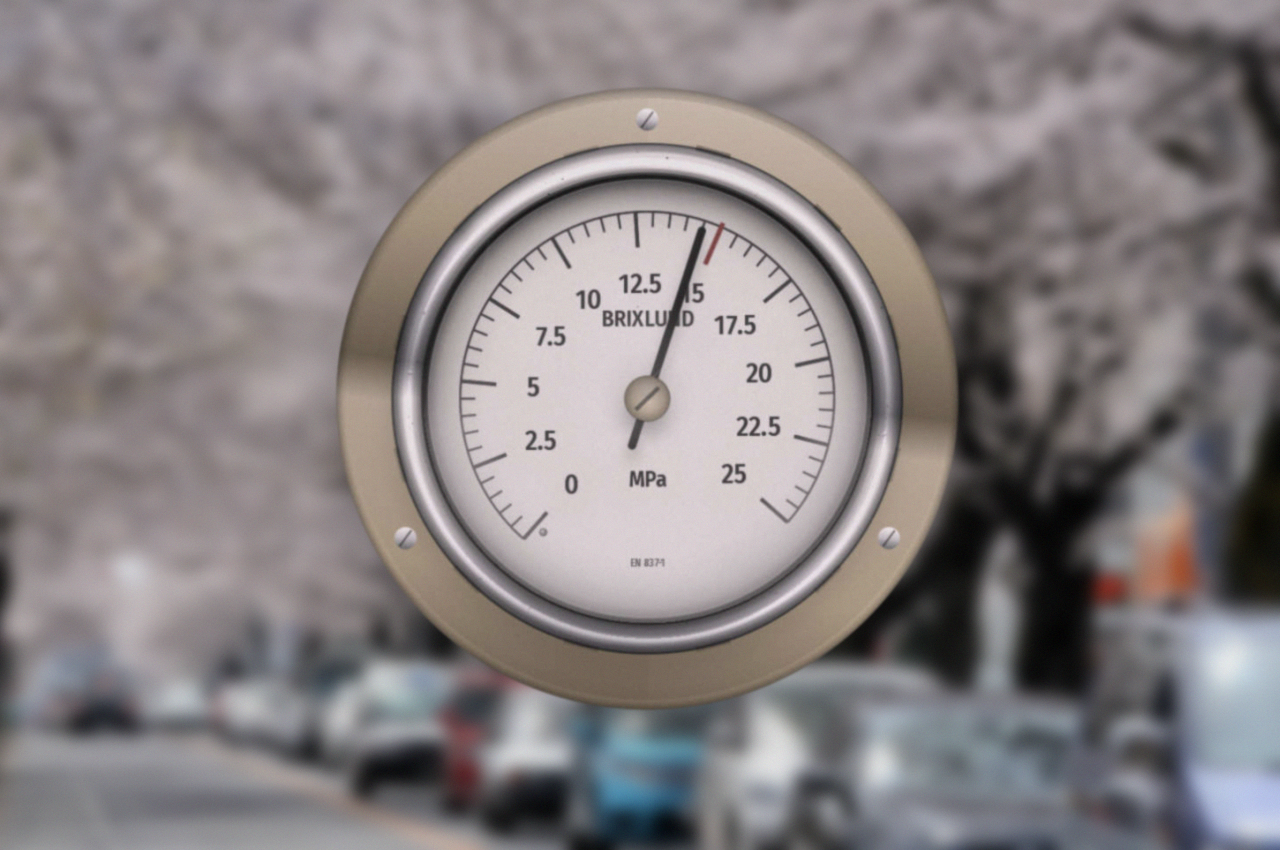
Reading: 14.5 MPa
